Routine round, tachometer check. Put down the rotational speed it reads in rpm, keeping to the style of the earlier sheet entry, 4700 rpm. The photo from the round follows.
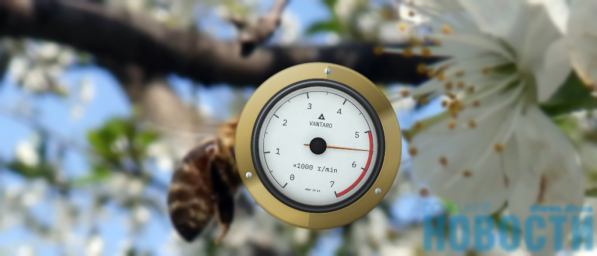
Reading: 5500 rpm
